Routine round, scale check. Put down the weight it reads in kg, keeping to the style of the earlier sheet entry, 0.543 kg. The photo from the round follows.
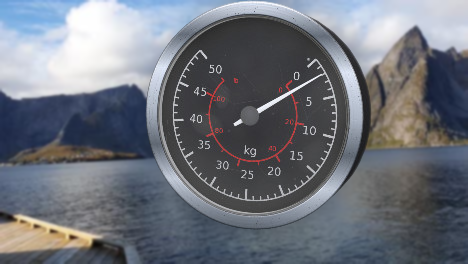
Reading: 2 kg
